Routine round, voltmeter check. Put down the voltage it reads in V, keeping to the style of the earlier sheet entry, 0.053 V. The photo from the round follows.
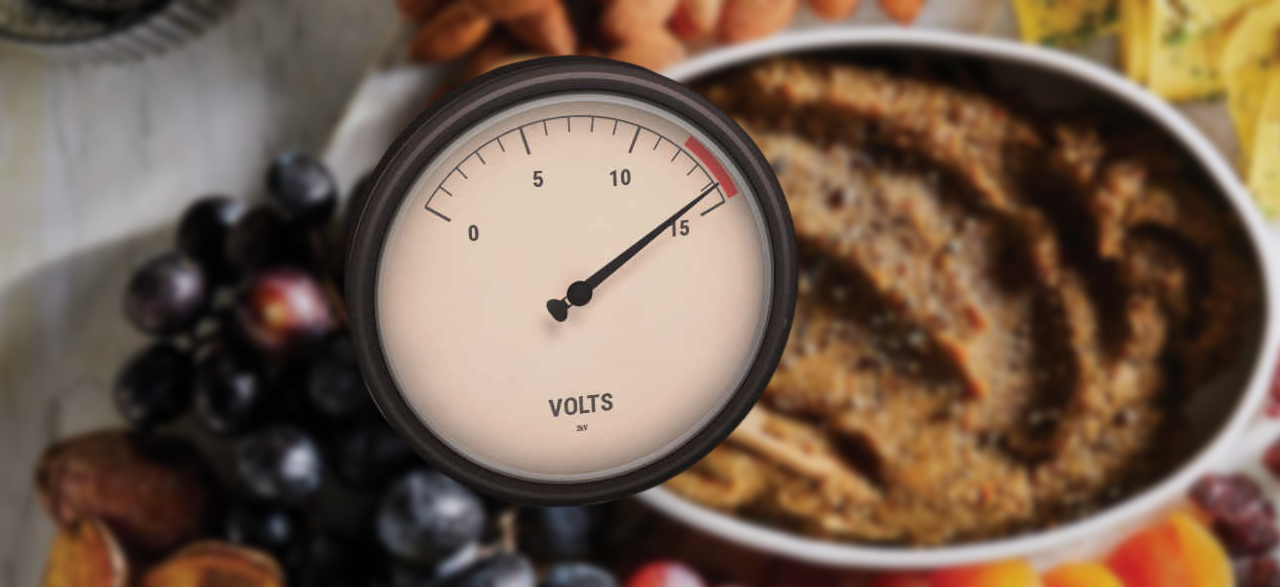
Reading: 14 V
